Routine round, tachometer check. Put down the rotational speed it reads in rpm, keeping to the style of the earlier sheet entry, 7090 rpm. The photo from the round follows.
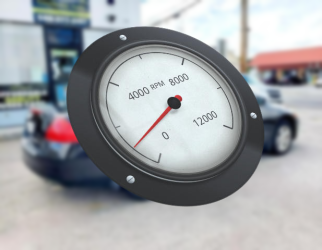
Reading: 1000 rpm
